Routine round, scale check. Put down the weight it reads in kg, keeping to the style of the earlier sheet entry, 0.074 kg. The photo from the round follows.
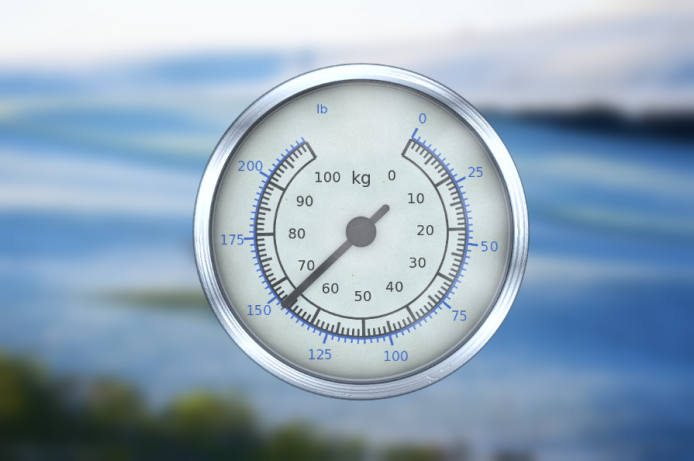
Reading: 66 kg
